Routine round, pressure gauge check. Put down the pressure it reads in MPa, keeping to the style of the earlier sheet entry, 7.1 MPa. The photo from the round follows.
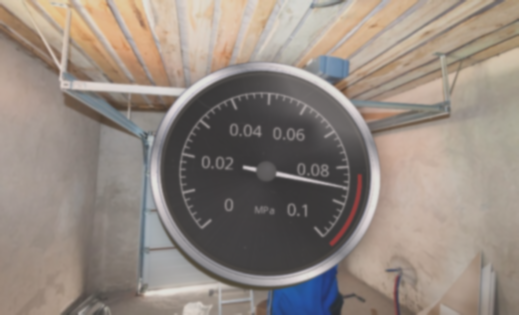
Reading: 0.086 MPa
